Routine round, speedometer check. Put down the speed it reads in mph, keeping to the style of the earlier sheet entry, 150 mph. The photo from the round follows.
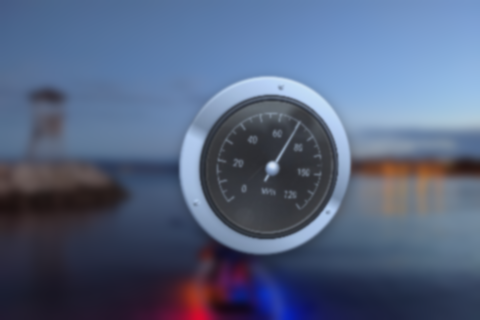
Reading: 70 mph
